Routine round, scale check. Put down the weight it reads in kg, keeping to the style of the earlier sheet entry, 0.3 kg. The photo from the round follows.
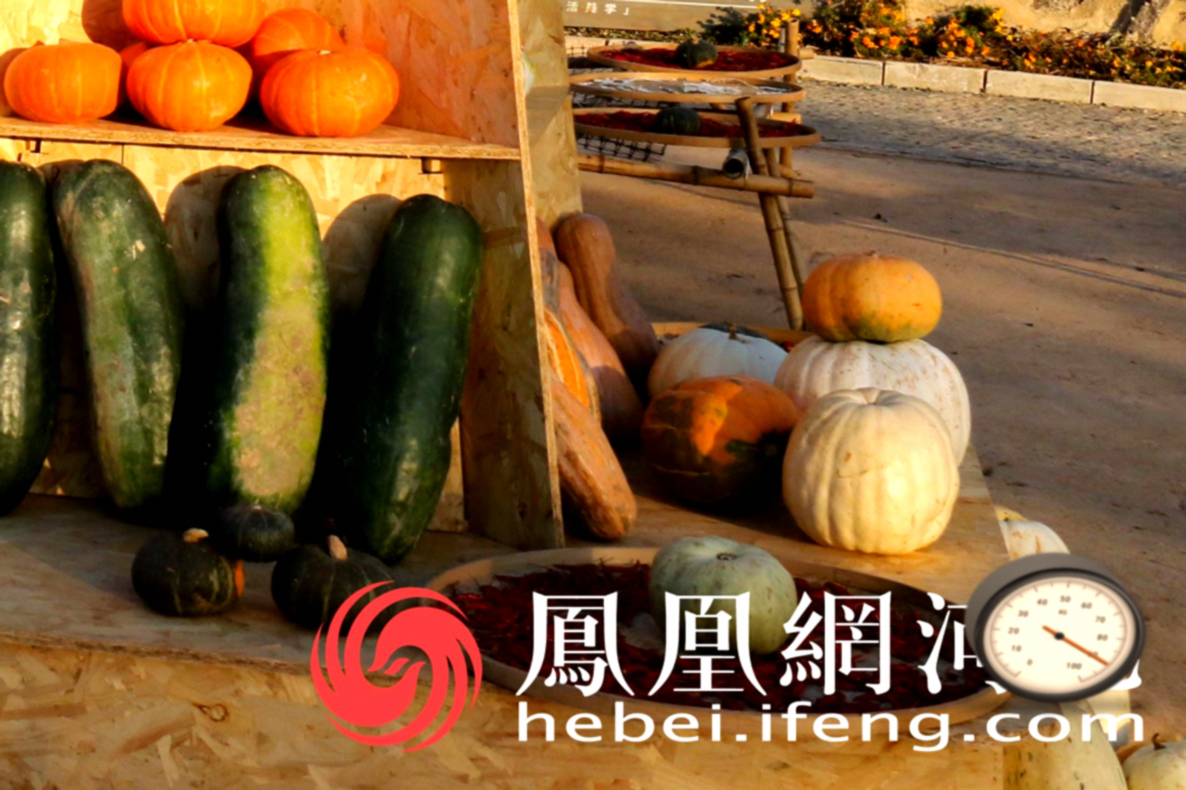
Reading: 90 kg
